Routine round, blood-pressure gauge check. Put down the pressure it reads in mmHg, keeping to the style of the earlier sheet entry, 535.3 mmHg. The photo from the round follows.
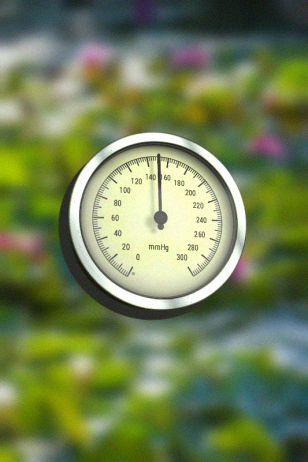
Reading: 150 mmHg
